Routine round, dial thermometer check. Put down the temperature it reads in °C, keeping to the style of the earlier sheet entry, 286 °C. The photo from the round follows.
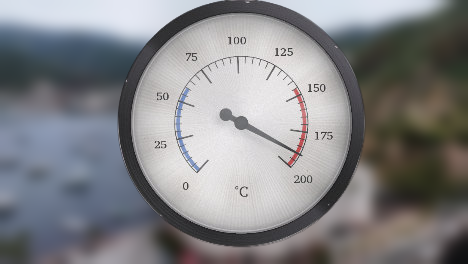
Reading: 190 °C
